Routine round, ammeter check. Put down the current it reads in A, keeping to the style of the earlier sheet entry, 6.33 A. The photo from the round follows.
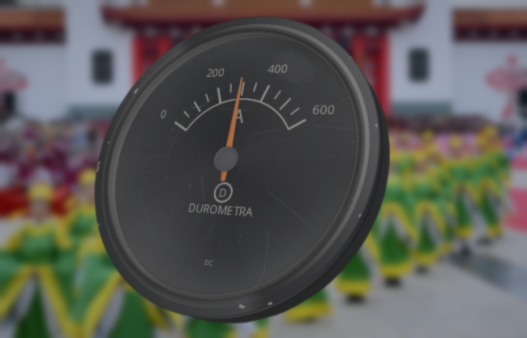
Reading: 300 A
